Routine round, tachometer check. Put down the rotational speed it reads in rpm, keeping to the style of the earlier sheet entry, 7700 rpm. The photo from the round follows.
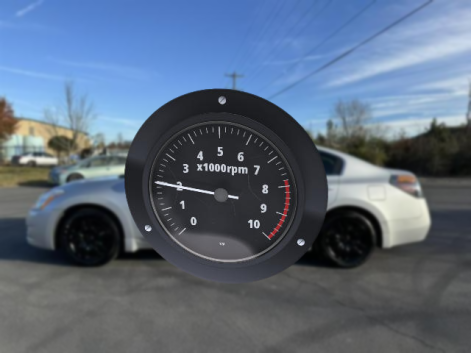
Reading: 2000 rpm
